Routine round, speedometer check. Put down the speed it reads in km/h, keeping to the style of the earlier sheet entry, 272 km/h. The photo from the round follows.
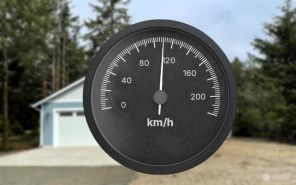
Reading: 110 km/h
